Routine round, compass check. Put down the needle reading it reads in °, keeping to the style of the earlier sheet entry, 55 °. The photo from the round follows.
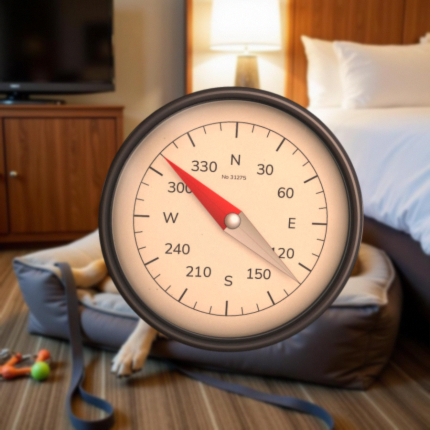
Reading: 310 °
